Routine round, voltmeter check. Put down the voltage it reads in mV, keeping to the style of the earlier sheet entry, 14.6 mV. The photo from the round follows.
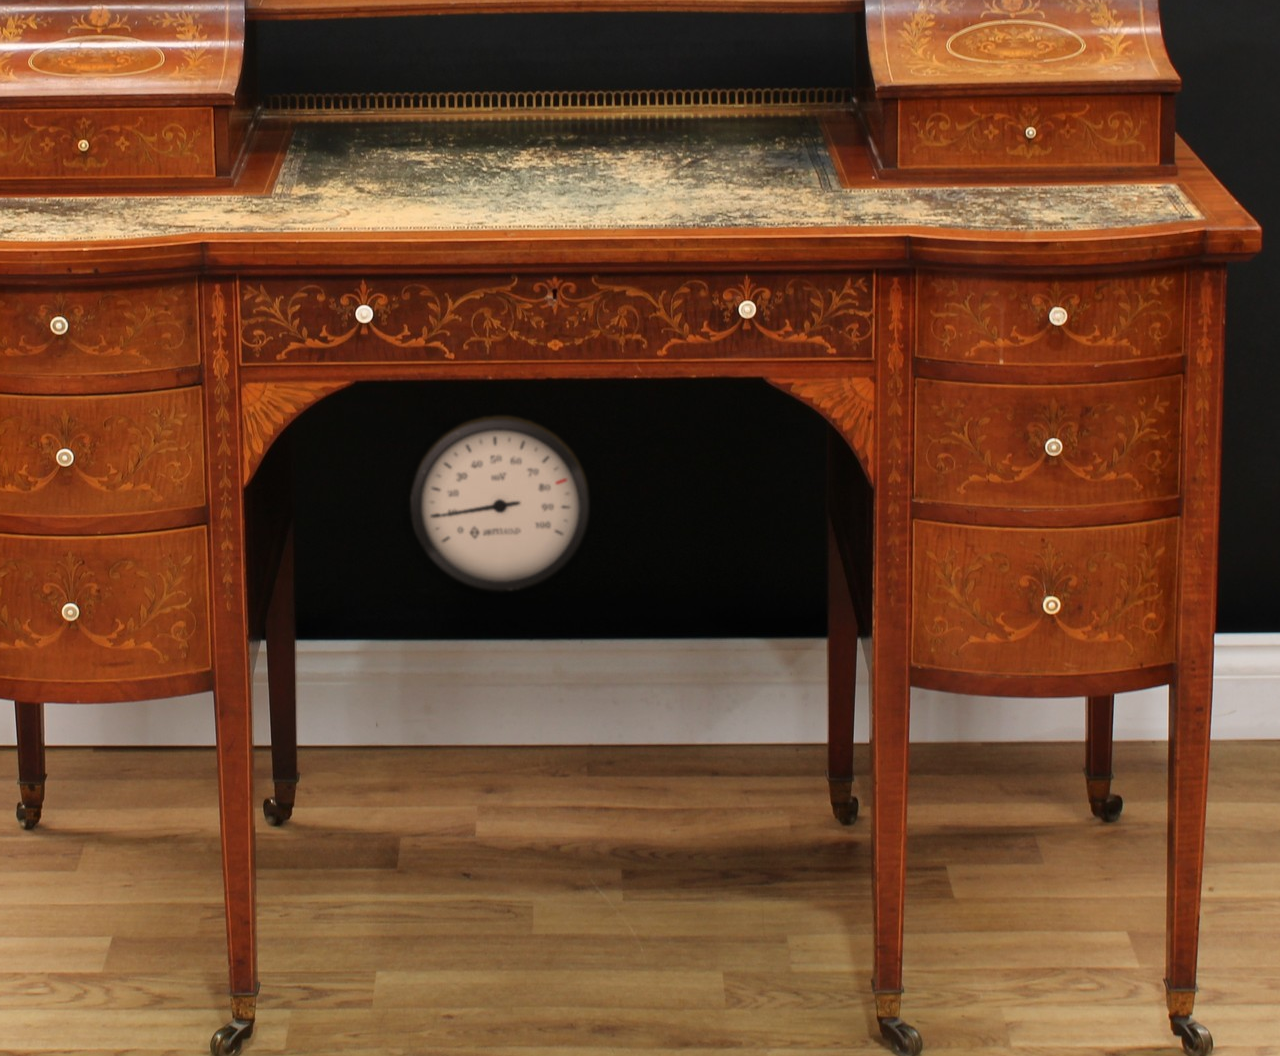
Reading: 10 mV
